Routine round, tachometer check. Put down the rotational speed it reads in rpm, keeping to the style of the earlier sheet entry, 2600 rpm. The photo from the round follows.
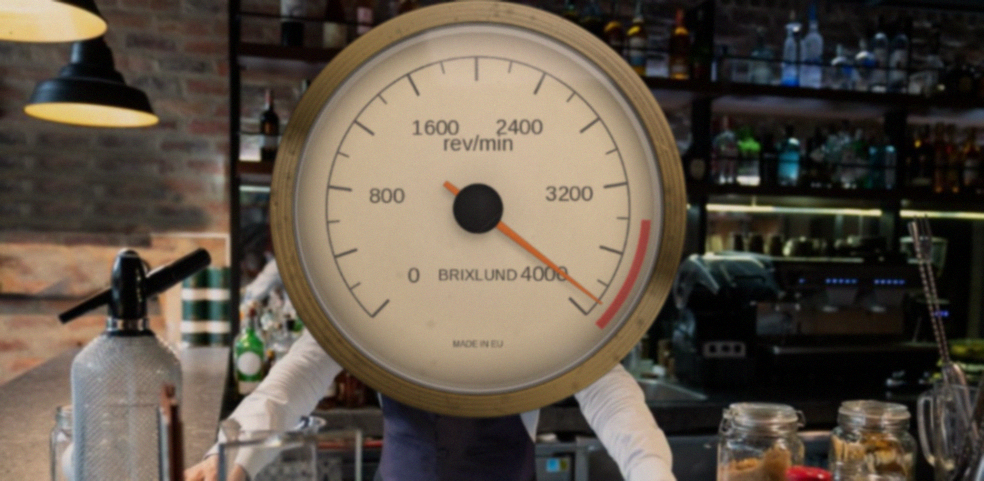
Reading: 3900 rpm
